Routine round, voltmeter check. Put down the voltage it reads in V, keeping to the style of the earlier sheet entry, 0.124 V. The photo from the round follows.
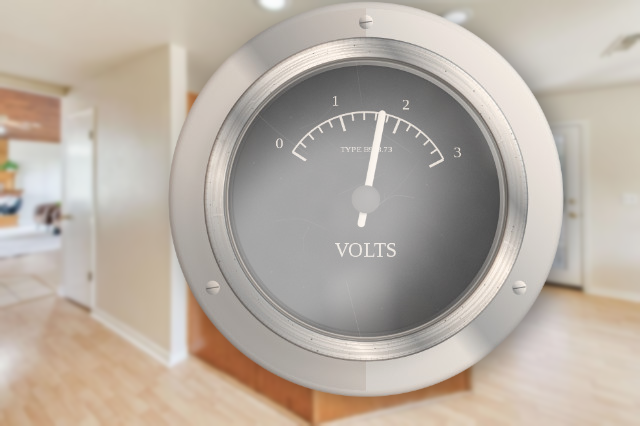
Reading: 1.7 V
